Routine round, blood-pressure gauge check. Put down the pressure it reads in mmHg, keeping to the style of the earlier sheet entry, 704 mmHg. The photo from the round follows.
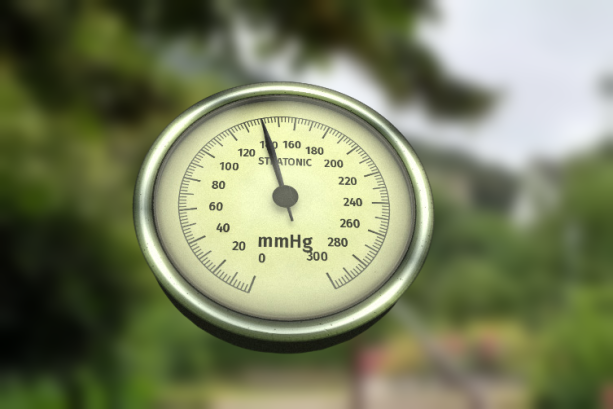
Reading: 140 mmHg
